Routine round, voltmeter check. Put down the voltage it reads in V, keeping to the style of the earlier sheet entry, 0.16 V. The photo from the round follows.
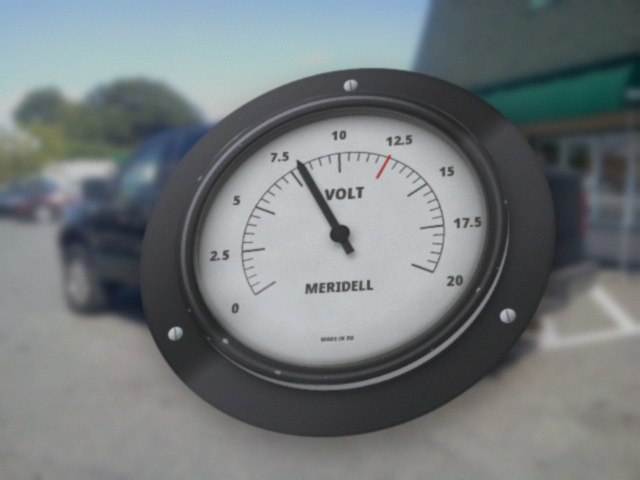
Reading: 8 V
